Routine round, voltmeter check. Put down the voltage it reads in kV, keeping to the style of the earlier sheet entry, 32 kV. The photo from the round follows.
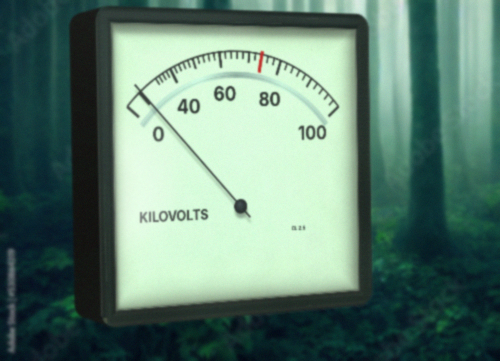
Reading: 20 kV
